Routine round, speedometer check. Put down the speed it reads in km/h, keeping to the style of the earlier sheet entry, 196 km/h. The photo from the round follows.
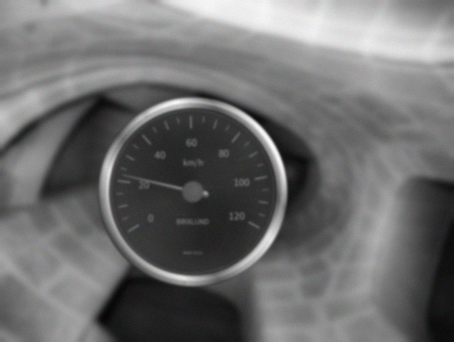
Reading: 22.5 km/h
